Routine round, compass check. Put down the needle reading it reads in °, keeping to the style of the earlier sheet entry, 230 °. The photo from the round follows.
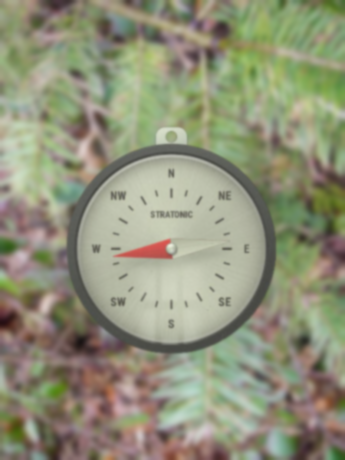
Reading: 262.5 °
